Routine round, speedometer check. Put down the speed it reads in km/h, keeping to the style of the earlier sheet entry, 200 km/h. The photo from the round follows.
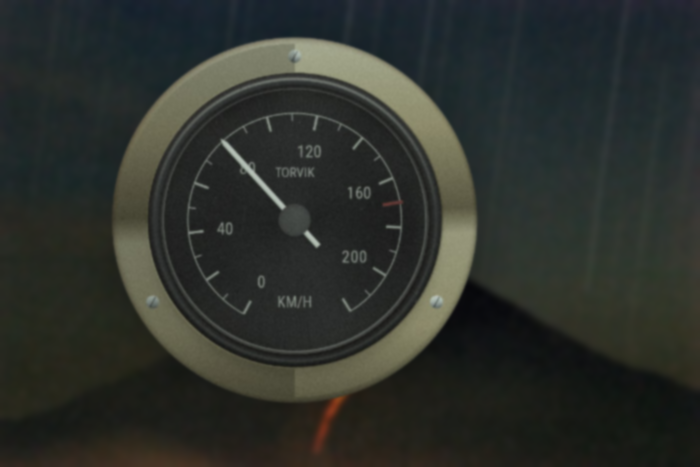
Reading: 80 km/h
